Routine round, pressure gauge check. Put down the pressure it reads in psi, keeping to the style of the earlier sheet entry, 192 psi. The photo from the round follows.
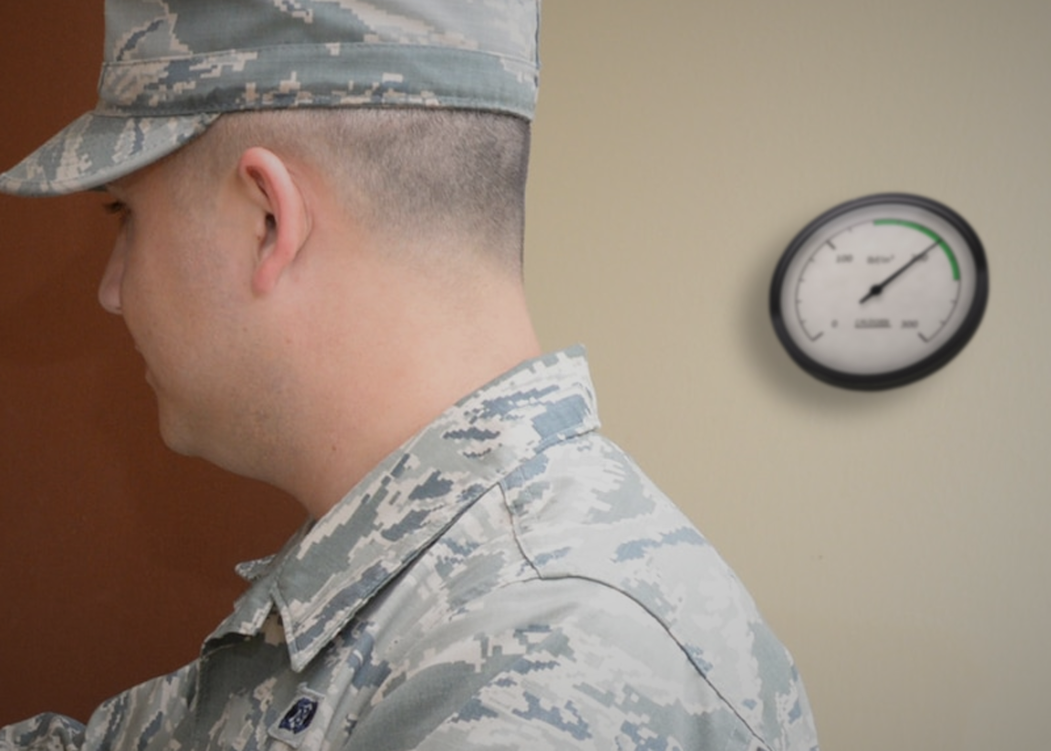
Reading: 200 psi
